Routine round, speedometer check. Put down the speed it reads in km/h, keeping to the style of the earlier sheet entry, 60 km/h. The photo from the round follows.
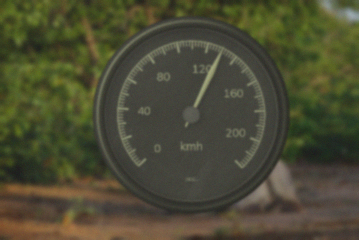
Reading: 130 km/h
